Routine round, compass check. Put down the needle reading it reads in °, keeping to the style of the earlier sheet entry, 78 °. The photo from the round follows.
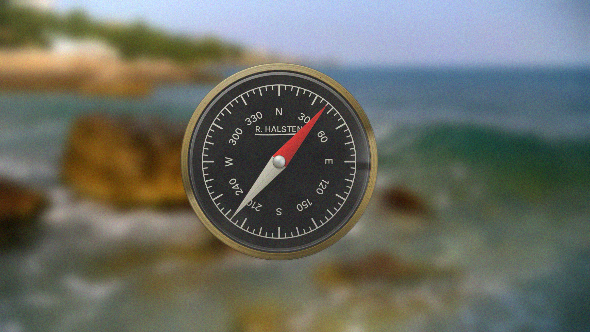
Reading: 40 °
